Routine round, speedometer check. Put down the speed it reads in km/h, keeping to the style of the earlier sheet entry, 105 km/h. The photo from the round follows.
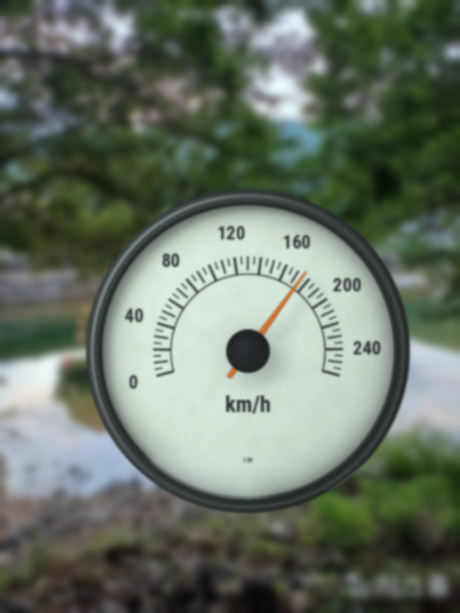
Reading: 175 km/h
